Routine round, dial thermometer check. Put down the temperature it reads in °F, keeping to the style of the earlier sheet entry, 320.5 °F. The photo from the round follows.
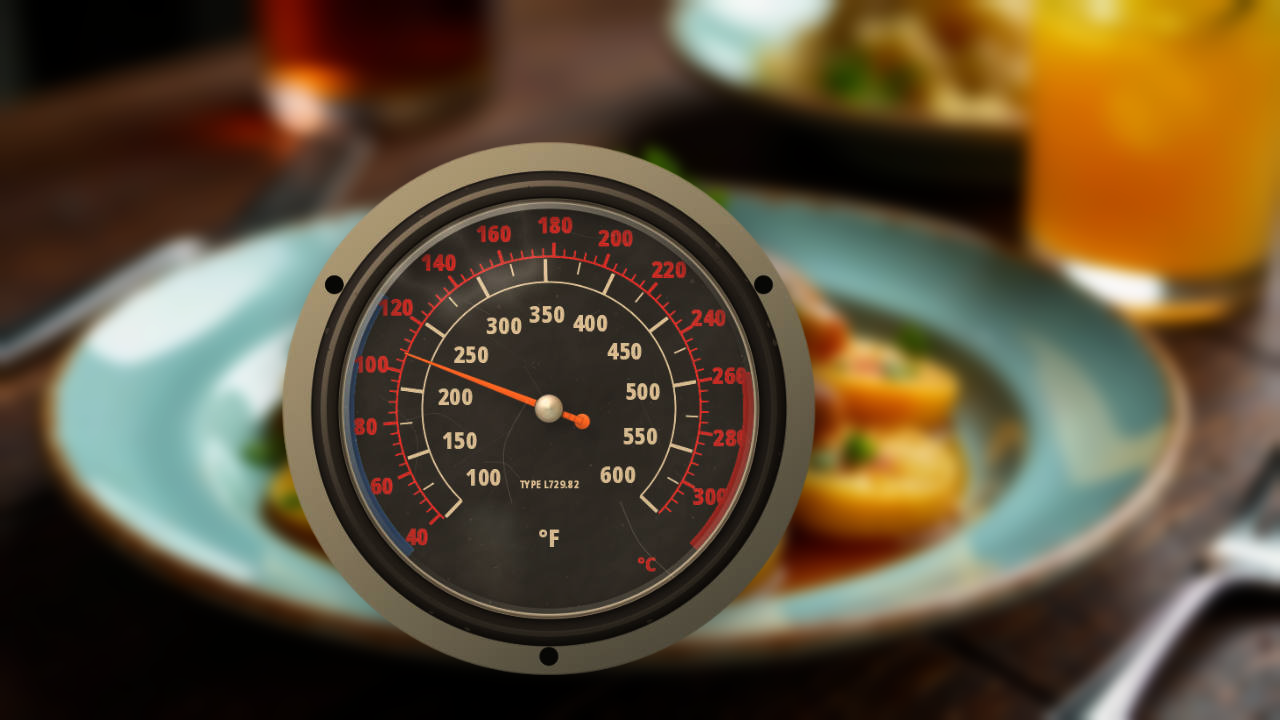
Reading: 225 °F
